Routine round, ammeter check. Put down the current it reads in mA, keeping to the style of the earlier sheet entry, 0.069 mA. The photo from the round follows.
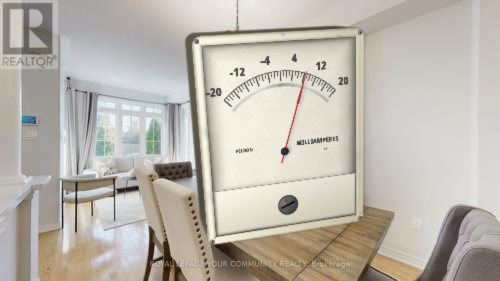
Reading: 8 mA
